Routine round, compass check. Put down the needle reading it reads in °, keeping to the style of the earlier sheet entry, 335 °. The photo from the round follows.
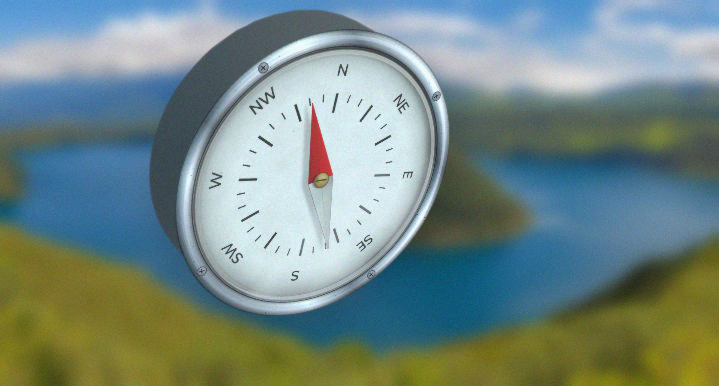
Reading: 340 °
